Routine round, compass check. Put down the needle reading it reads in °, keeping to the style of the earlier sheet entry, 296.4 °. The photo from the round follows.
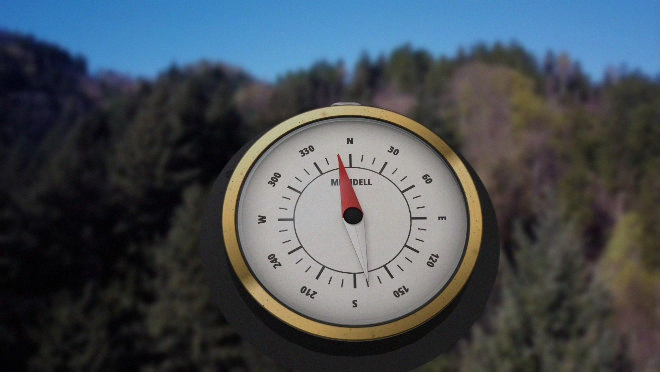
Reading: 350 °
